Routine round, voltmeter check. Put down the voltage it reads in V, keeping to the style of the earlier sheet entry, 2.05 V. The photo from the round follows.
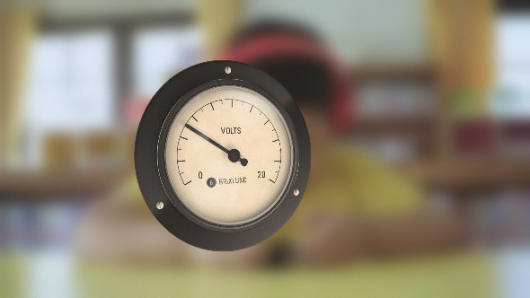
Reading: 5 V
